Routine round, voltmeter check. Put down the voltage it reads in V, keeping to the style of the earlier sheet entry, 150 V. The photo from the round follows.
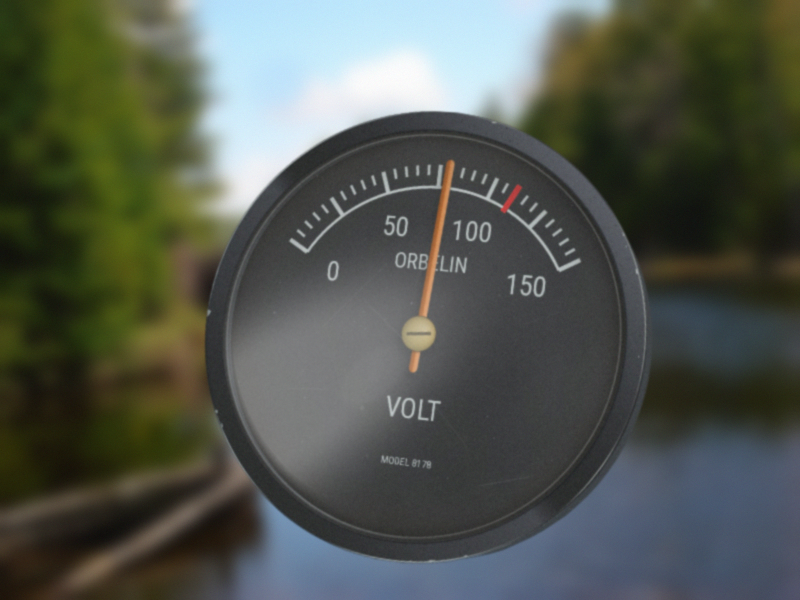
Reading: 80 V
